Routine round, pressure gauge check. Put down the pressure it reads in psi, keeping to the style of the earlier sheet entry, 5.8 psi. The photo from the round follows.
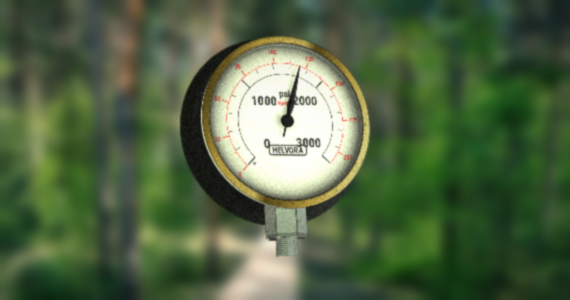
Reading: 1700 psi
